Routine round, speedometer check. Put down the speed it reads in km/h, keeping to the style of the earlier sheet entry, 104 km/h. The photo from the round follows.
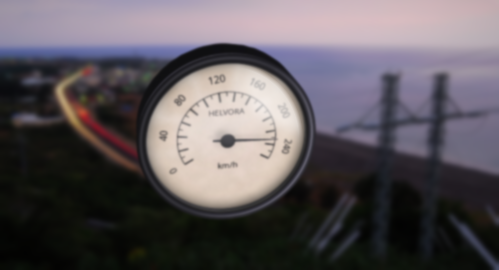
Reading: 230 km/h
